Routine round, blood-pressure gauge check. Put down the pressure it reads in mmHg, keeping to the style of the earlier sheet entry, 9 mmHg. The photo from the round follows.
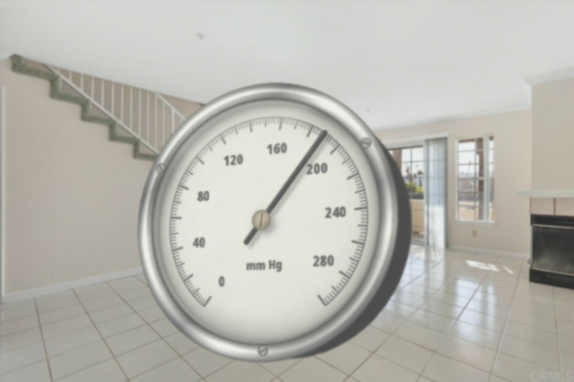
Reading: 190 mmHg
